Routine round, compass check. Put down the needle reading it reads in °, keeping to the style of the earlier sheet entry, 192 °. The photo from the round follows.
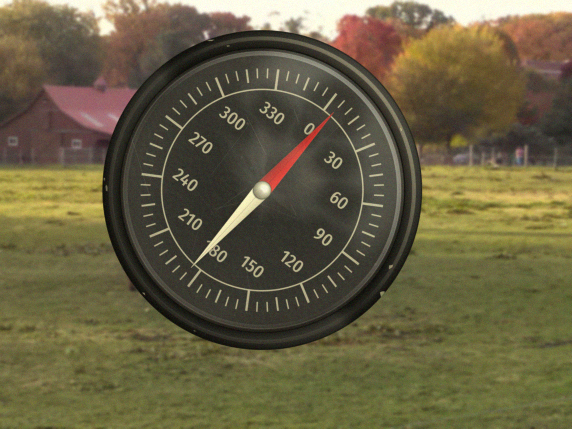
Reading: 5 °
